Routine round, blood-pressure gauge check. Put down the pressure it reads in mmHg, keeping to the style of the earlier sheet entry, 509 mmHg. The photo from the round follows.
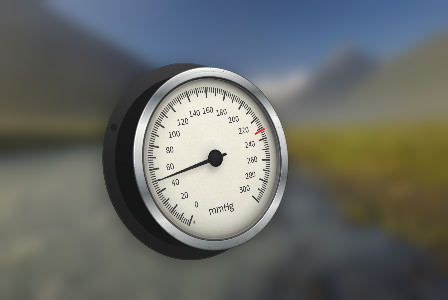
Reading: 50 mmHg
